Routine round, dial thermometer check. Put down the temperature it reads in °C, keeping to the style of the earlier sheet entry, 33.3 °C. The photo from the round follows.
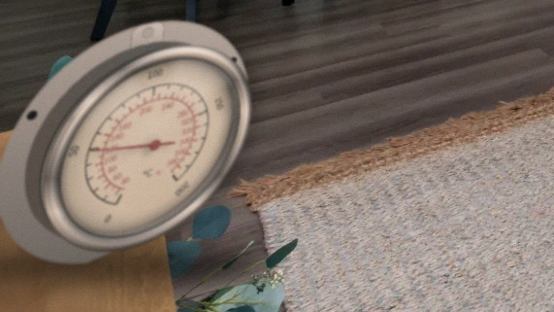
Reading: 50 °C
